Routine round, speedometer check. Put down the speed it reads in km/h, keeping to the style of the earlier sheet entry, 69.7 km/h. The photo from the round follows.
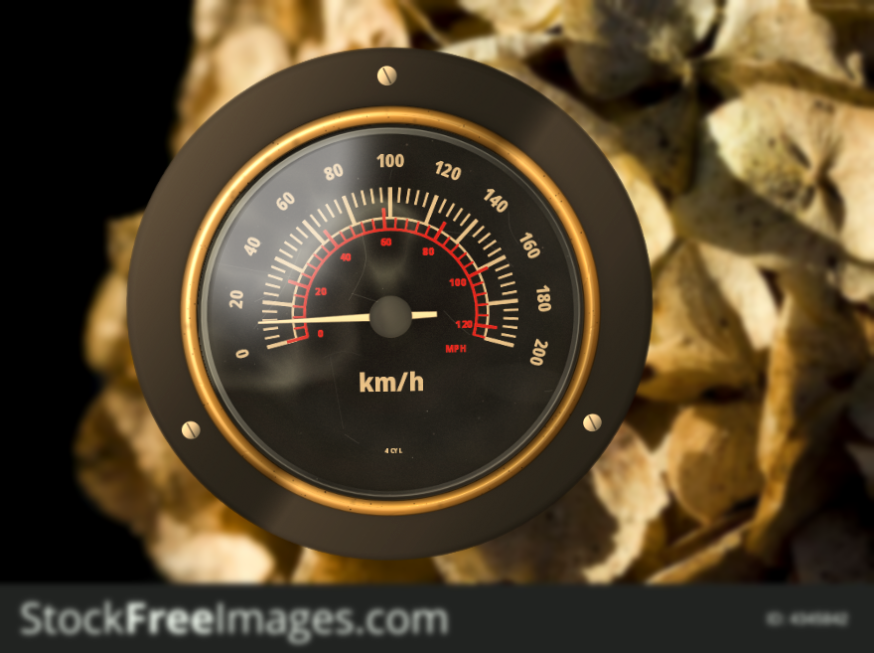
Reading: 12 km/h
